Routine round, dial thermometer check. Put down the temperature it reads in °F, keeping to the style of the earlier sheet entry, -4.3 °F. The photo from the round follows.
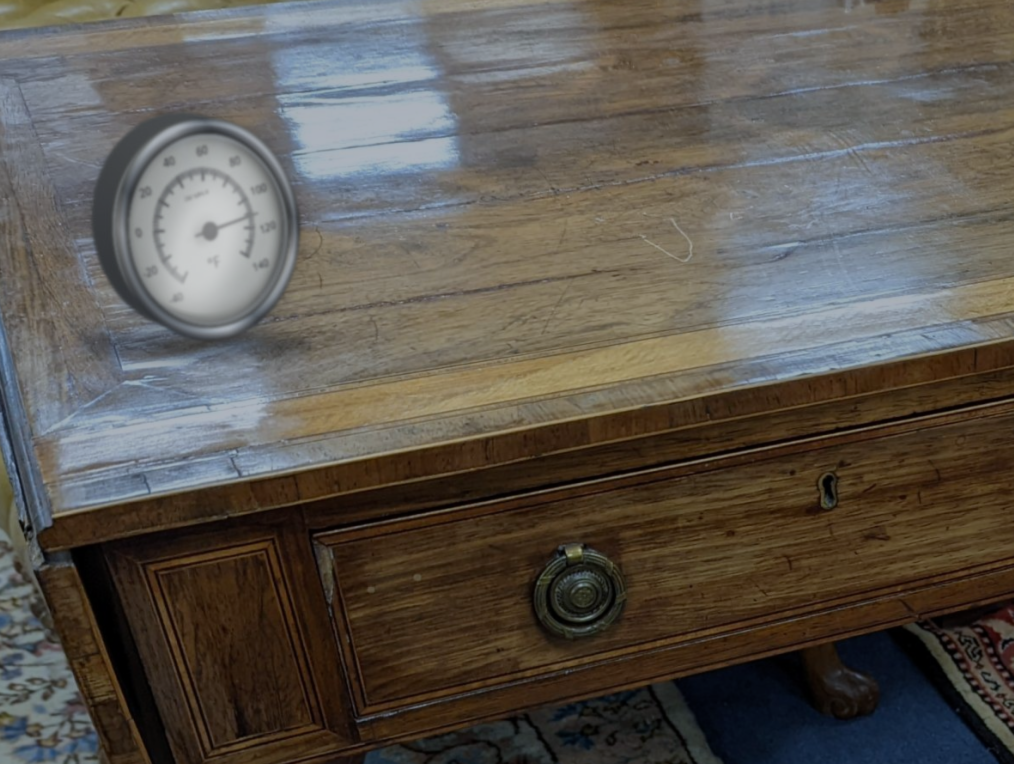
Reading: 110 °F
